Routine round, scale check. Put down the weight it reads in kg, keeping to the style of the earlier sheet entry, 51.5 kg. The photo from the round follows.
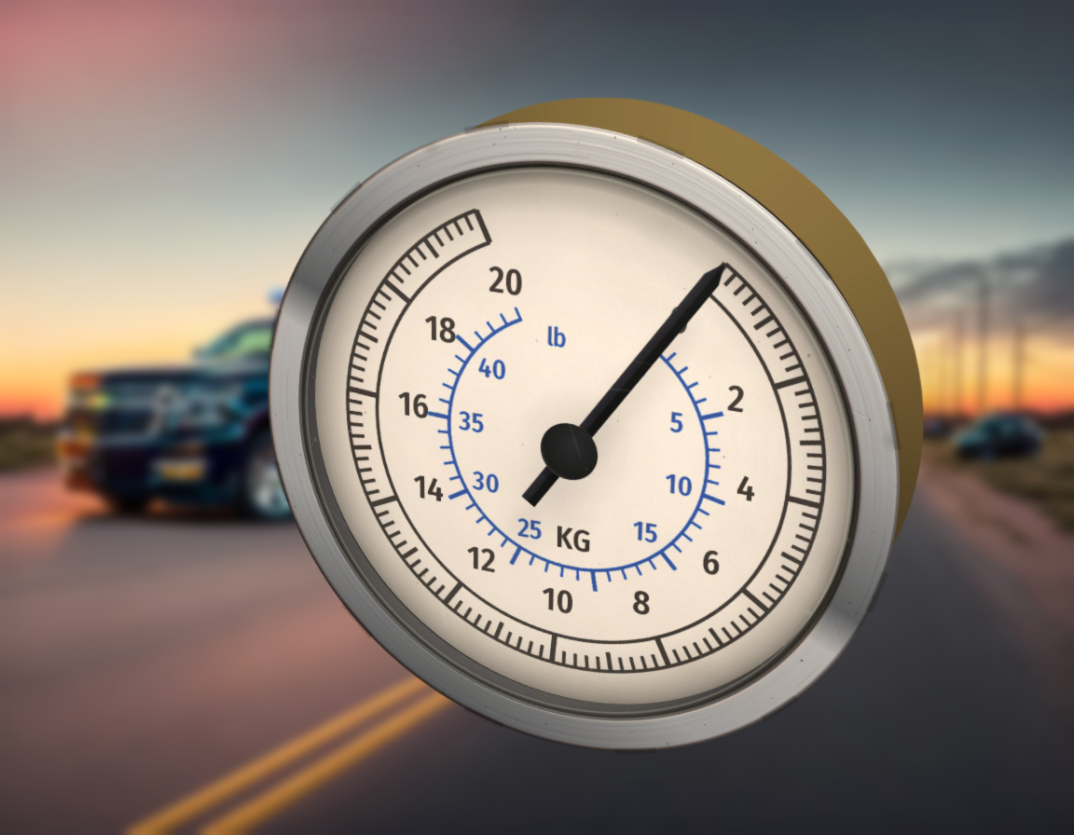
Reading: 0 kg
